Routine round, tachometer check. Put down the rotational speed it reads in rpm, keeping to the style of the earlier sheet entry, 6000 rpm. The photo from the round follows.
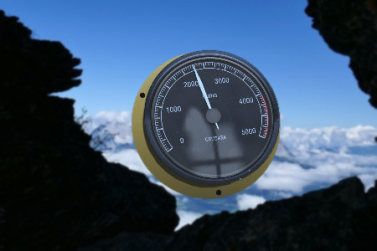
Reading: 2250 rpm
